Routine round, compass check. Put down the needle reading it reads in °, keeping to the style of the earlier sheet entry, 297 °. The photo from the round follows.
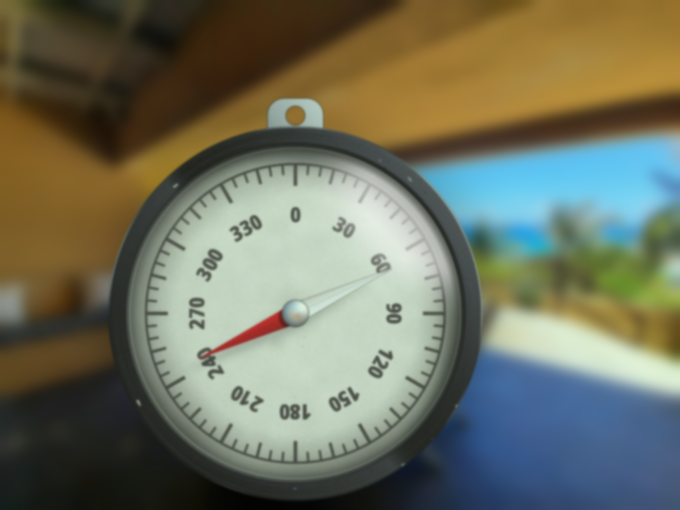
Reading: 245 °
